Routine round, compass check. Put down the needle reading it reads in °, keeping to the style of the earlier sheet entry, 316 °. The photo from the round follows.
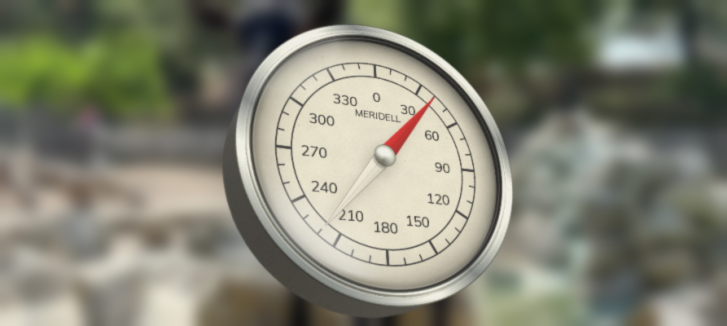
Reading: 40 °
